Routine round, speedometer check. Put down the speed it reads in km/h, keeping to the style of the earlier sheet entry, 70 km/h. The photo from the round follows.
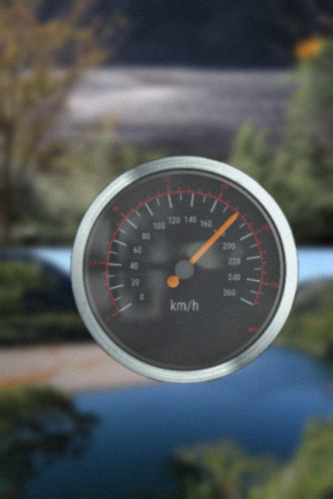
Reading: 180 km/h
